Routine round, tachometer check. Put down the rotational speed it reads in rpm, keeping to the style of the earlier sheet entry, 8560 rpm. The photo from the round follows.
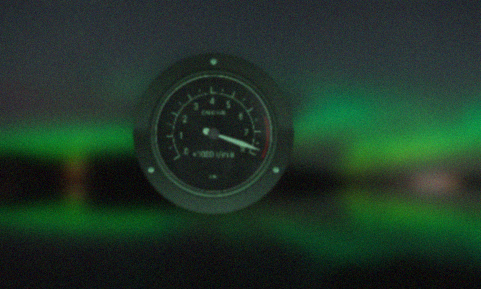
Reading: 7750 rpm
